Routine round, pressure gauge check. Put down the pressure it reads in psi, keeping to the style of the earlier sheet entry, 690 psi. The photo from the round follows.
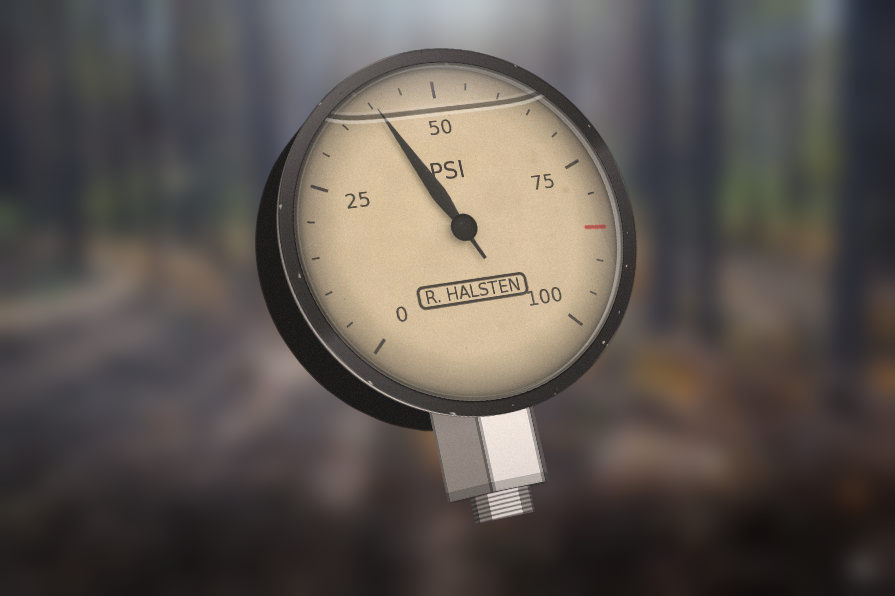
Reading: 40 psi
